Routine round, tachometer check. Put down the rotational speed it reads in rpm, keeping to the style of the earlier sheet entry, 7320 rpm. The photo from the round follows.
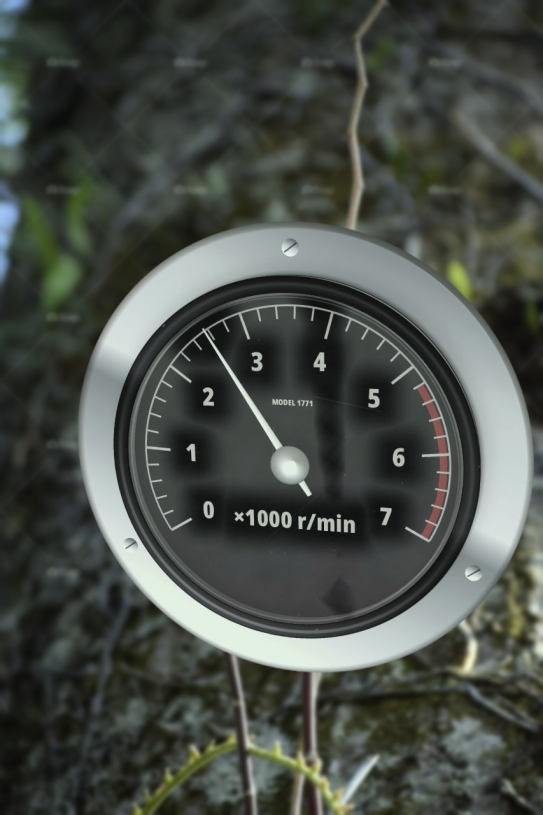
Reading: 2600 rpm
